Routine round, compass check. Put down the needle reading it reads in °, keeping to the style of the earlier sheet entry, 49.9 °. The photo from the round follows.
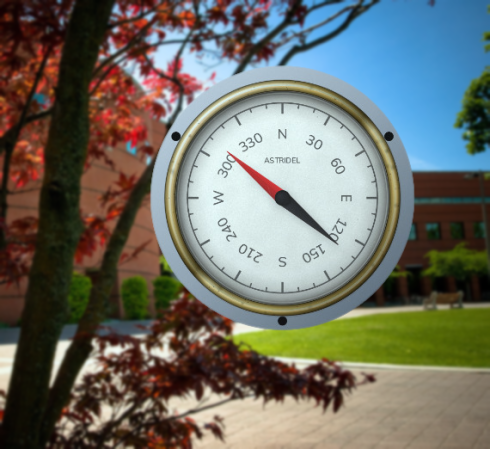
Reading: 310 °
